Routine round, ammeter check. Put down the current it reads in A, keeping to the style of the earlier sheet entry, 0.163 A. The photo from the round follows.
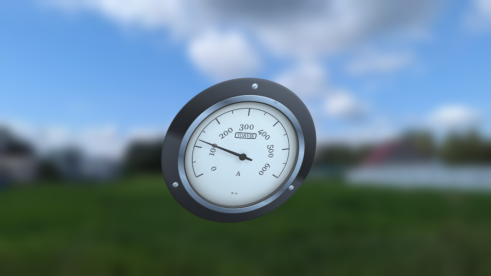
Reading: 125 A
